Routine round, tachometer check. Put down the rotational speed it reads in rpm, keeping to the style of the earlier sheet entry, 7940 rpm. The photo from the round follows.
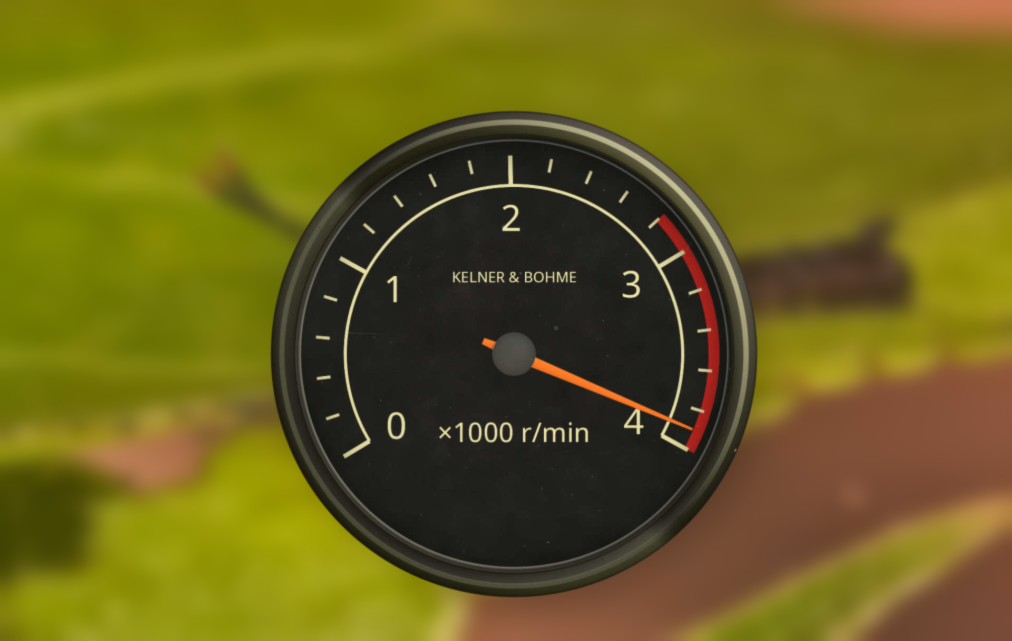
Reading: 3900 rpm
